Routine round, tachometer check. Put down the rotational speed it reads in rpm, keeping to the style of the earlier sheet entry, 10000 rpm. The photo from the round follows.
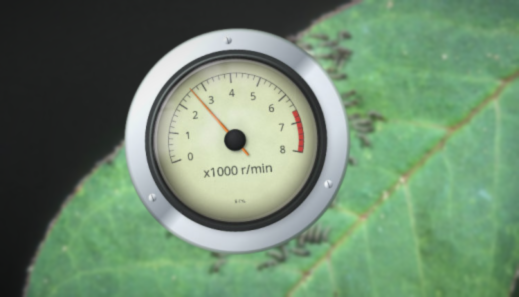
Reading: 2600 rpm
